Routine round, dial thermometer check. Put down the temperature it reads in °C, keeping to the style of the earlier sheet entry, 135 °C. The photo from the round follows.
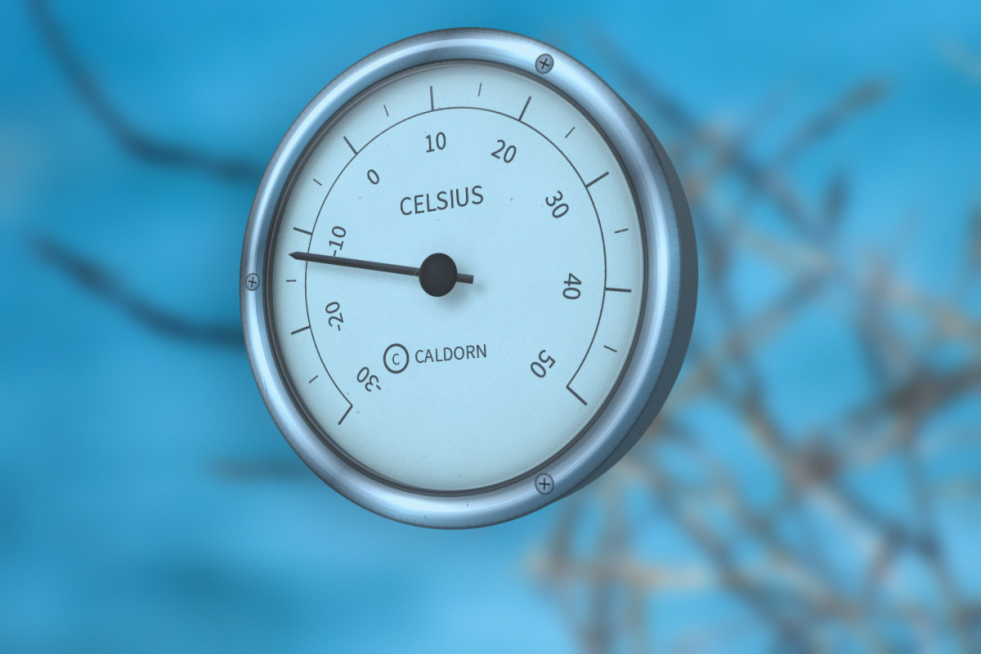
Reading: -12.5 °C
